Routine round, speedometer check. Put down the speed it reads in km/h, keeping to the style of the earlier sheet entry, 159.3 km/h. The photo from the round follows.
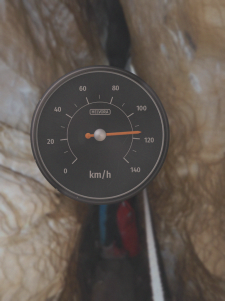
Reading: 115 km/h
